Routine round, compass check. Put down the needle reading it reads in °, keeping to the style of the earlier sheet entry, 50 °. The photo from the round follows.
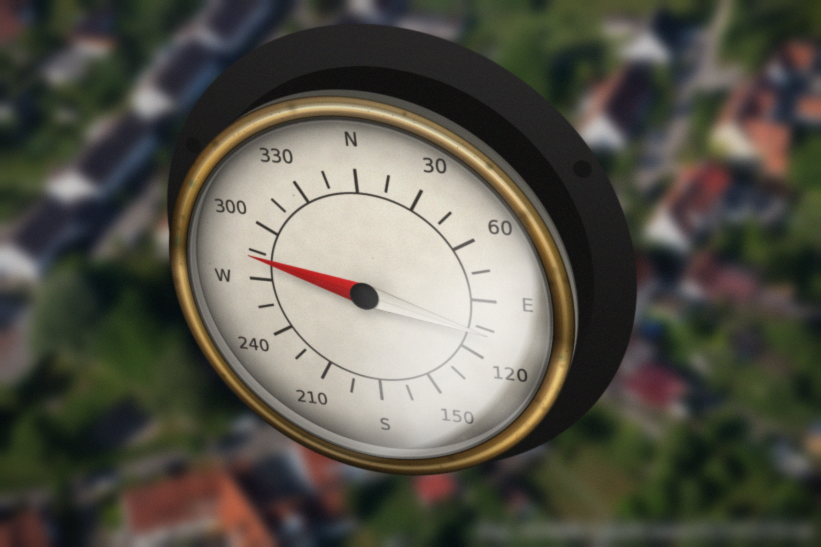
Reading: 285 °
